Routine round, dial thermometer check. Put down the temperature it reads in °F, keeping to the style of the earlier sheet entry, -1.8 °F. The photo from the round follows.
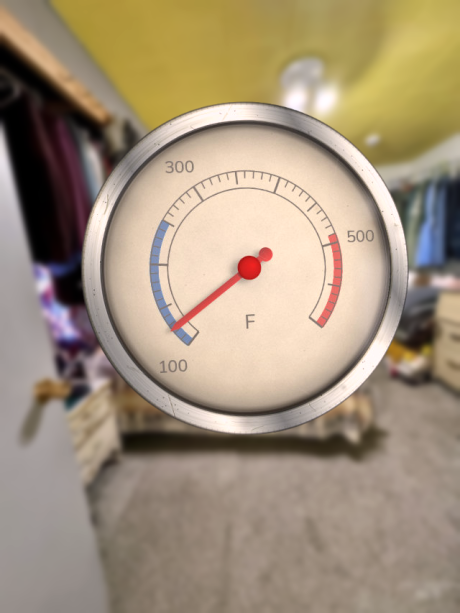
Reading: 125 °F
